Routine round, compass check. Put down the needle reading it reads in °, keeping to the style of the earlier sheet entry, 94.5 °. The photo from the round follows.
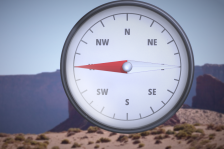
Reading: 270 °
